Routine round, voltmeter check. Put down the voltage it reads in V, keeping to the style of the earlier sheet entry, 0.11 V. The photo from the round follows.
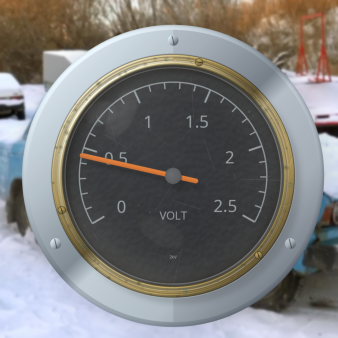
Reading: 0.45 V
